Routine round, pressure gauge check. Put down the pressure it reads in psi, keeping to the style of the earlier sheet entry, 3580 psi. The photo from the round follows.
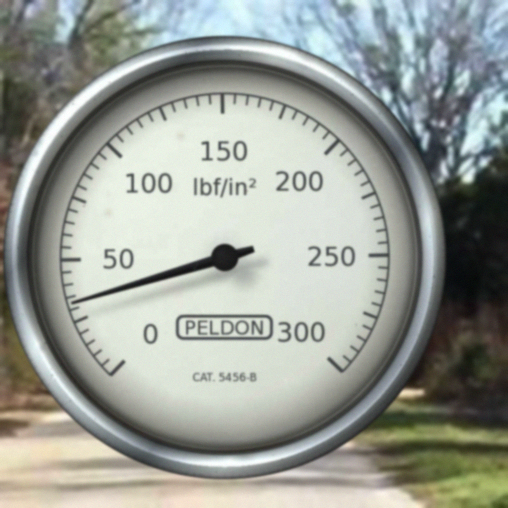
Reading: 32.5 psi
